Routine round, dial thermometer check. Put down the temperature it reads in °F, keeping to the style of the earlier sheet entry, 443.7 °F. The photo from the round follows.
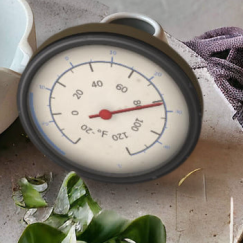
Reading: 80 °F
